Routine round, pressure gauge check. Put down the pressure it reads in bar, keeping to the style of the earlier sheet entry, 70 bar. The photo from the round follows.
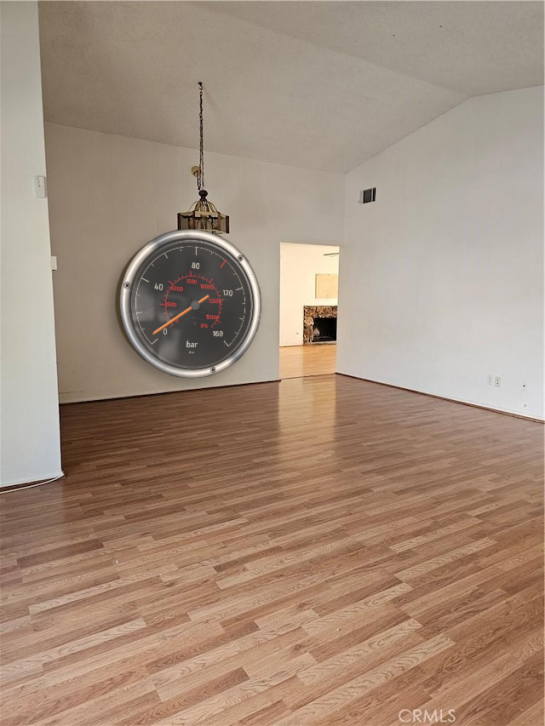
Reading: 5 bar
